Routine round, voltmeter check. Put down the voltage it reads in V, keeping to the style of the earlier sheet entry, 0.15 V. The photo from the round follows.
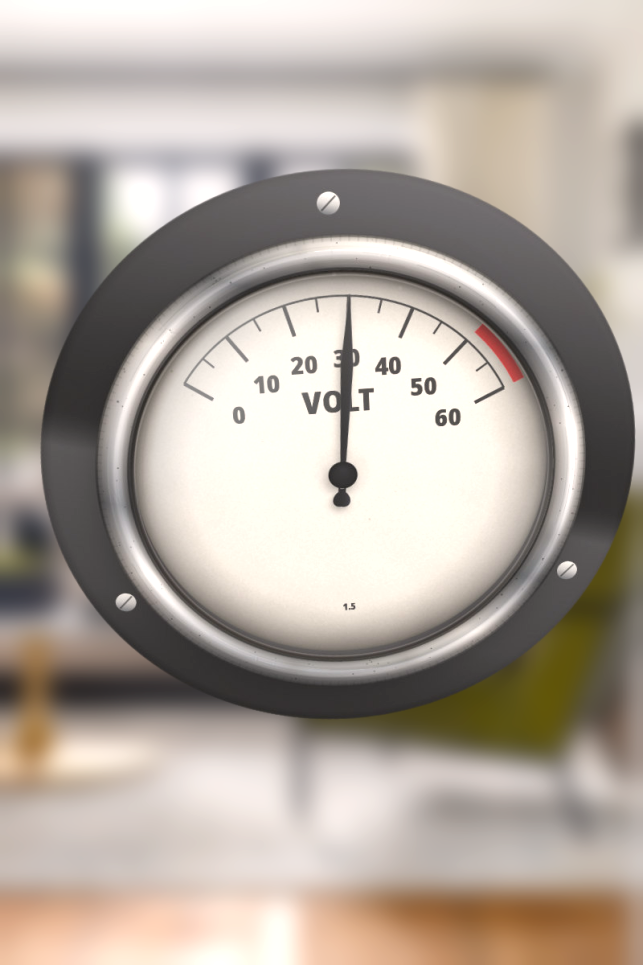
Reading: 30 V
